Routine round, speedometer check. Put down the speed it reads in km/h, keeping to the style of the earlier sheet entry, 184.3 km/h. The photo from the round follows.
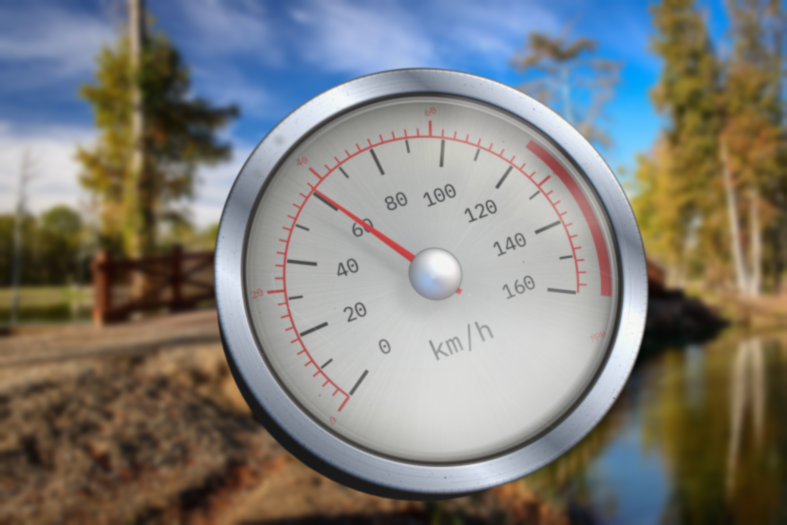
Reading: 60 km/h
